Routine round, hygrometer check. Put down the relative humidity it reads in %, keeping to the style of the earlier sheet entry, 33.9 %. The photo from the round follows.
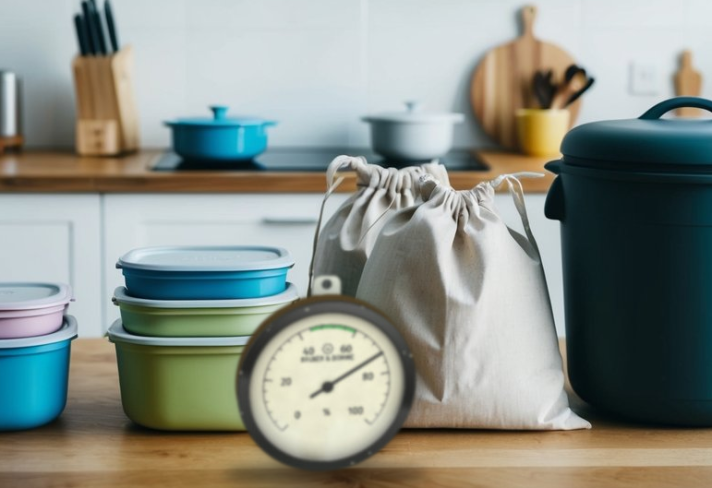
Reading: 72 %
